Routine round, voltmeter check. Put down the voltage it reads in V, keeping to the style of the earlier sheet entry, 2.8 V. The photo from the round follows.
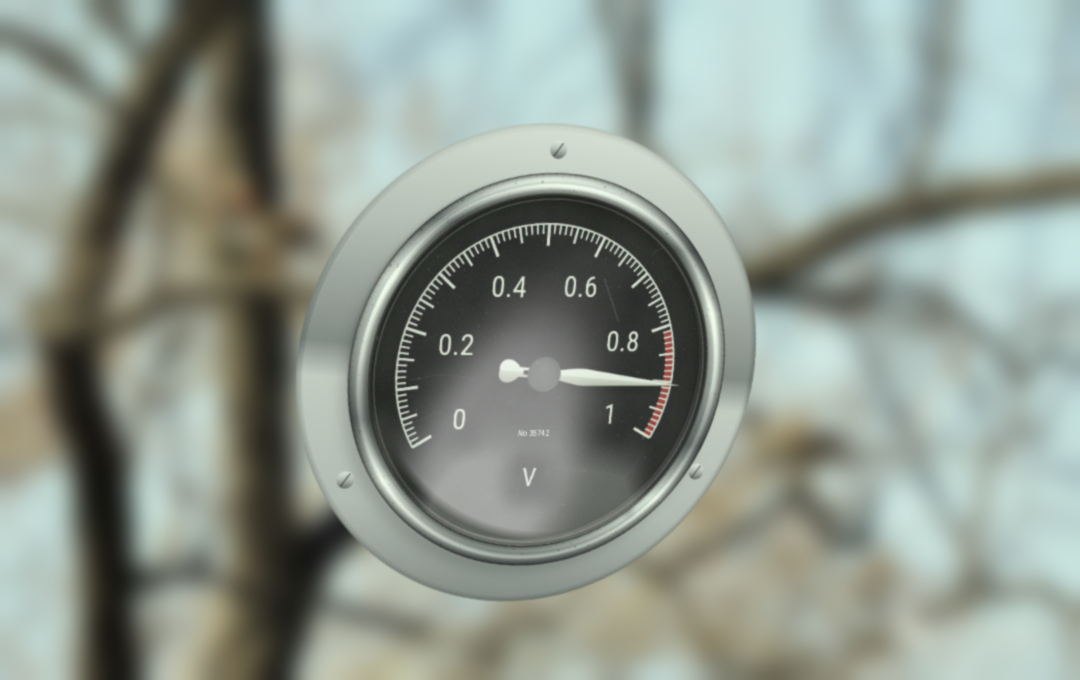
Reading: 0.9 V
